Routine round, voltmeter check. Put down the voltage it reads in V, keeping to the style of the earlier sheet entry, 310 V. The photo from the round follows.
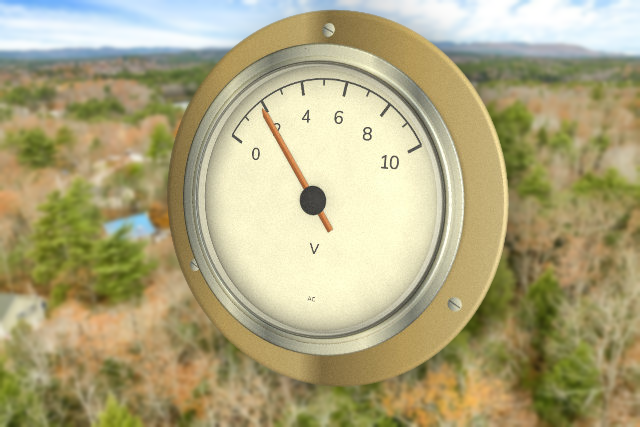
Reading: 2 V
